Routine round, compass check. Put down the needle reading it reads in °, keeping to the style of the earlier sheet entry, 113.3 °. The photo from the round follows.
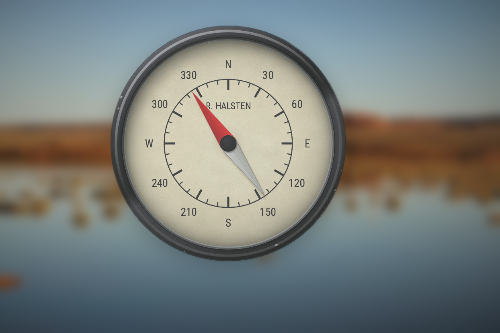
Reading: 325 °
